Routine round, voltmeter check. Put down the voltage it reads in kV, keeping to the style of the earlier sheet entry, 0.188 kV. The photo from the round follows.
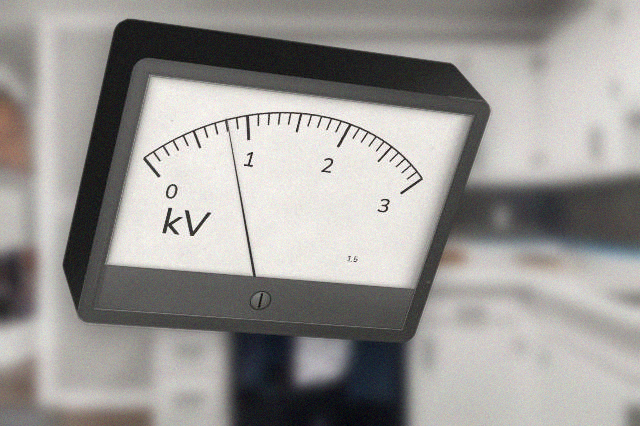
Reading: 0.8 kV
